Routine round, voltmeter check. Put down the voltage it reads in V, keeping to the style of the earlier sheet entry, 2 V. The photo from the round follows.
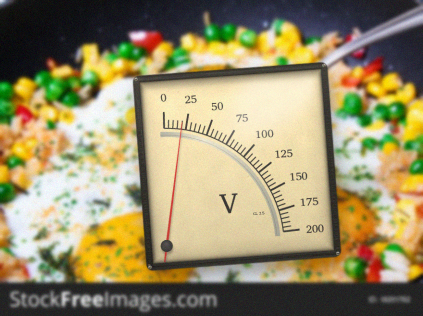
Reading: 20 V
